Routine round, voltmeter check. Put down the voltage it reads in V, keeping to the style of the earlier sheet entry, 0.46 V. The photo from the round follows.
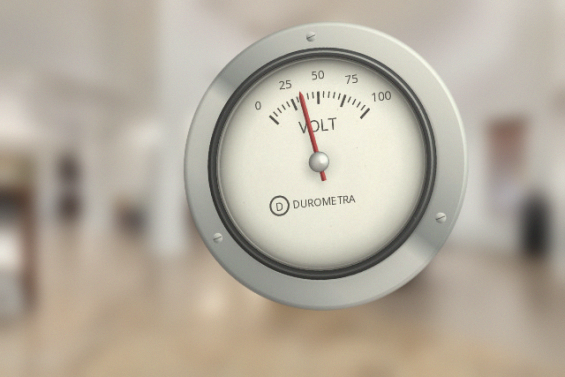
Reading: 35 V
